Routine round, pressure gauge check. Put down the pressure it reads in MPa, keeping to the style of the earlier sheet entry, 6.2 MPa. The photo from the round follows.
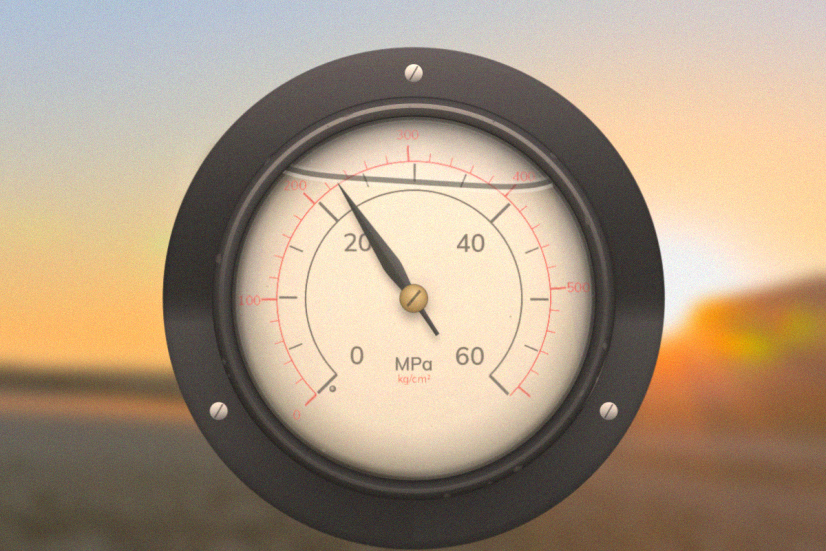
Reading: 22.5 MPa
